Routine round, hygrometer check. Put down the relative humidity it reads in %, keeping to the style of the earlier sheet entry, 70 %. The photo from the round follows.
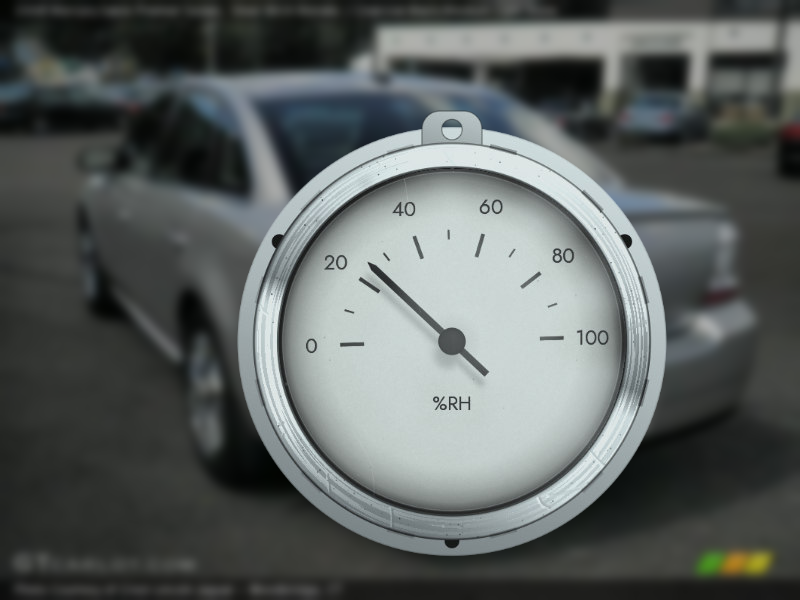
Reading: 25 %
